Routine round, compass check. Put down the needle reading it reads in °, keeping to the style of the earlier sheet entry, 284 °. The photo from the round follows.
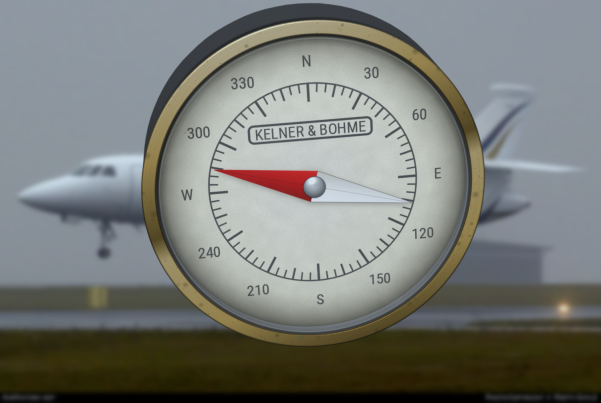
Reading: 285 °
